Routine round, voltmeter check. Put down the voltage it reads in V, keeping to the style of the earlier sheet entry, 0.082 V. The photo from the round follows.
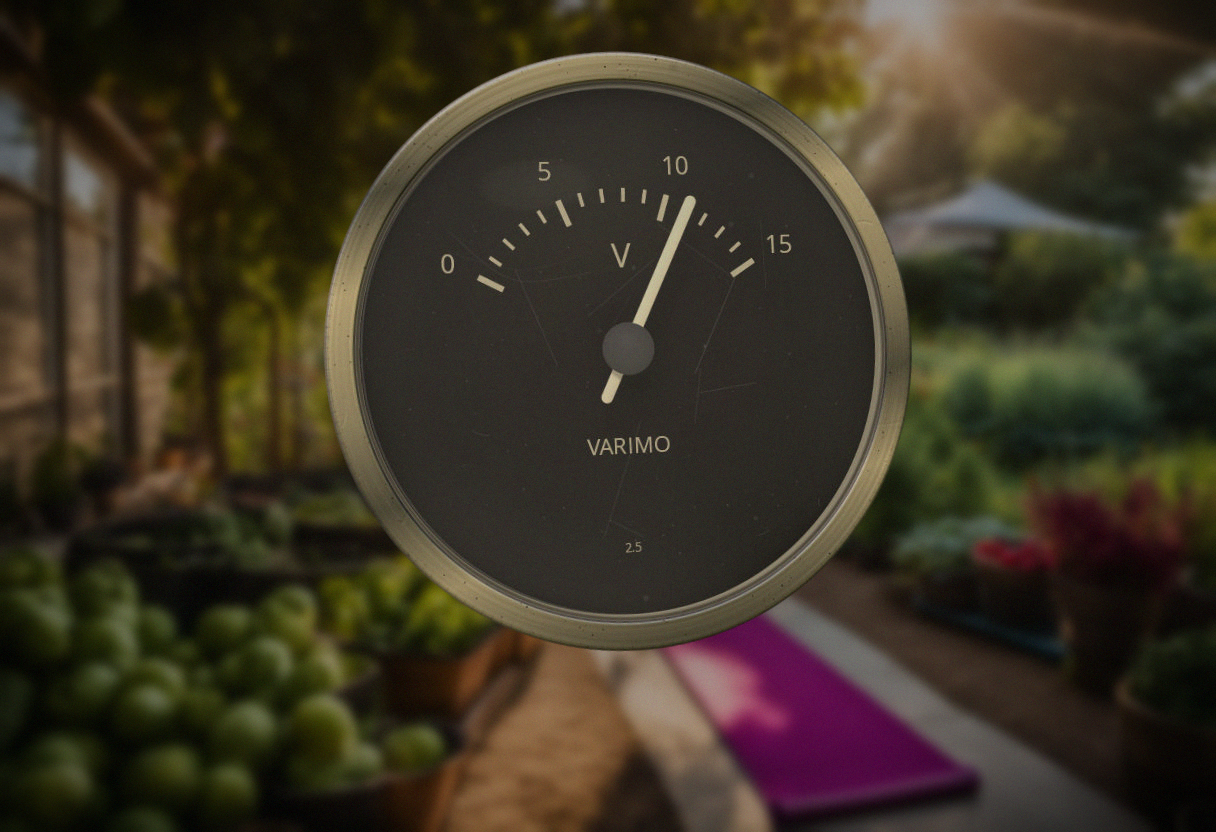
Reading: 11 V
